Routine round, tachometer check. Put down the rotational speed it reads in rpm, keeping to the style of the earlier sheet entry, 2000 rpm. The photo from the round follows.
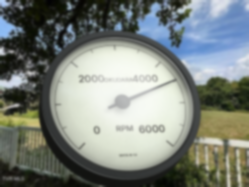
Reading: 4500 rpm
